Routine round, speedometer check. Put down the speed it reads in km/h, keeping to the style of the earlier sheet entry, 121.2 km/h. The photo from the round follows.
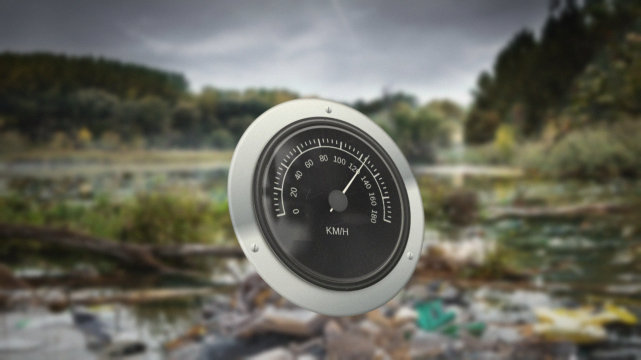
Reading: 124 km/h
